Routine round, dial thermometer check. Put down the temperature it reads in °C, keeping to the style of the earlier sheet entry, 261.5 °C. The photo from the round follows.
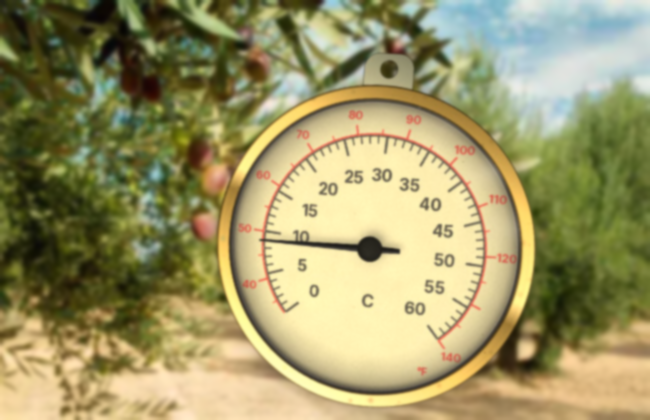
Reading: 9 °C
